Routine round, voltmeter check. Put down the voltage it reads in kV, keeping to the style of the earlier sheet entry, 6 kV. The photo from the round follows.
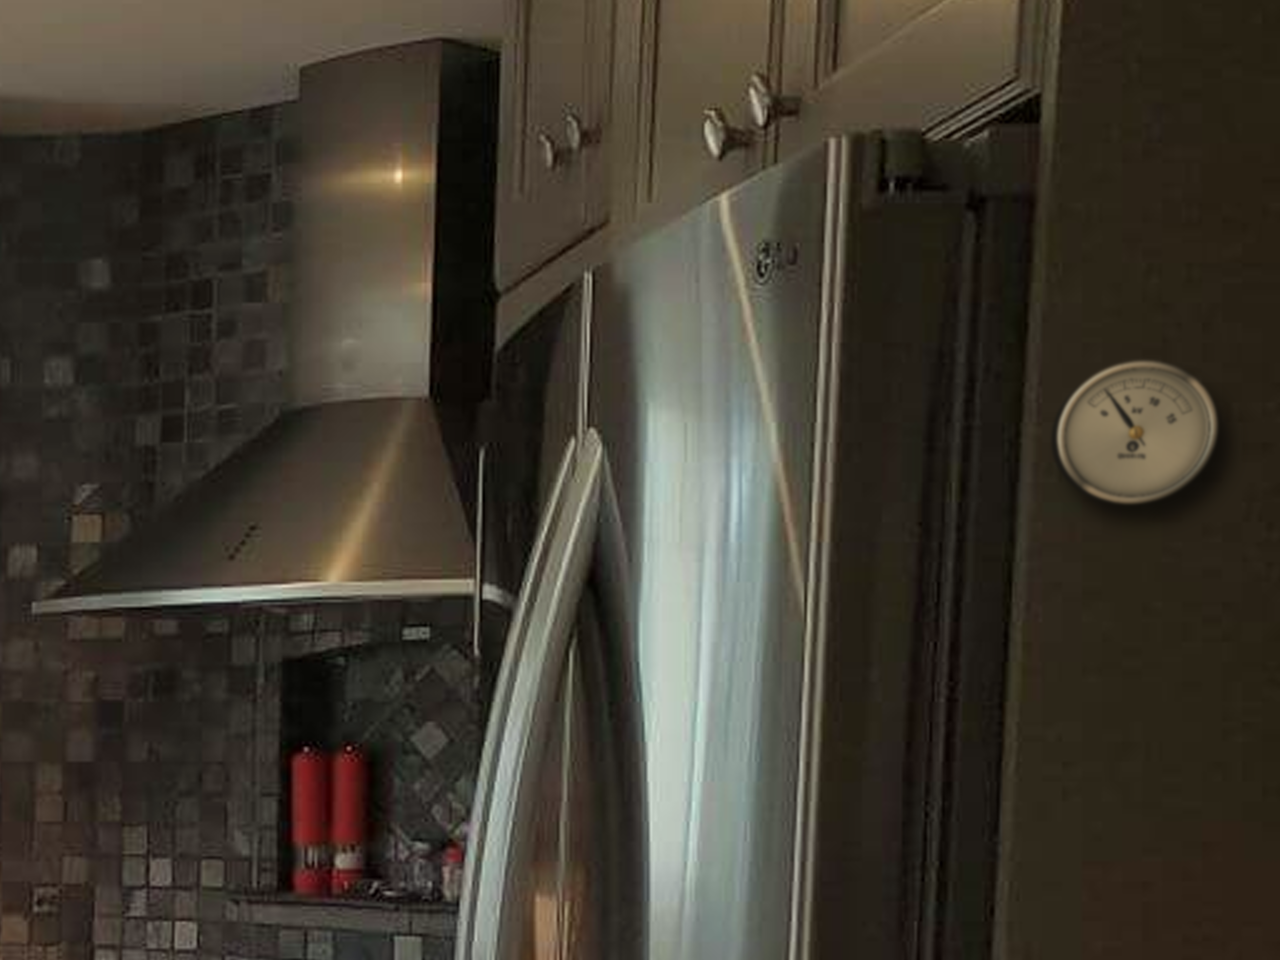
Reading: 2.5 kV
